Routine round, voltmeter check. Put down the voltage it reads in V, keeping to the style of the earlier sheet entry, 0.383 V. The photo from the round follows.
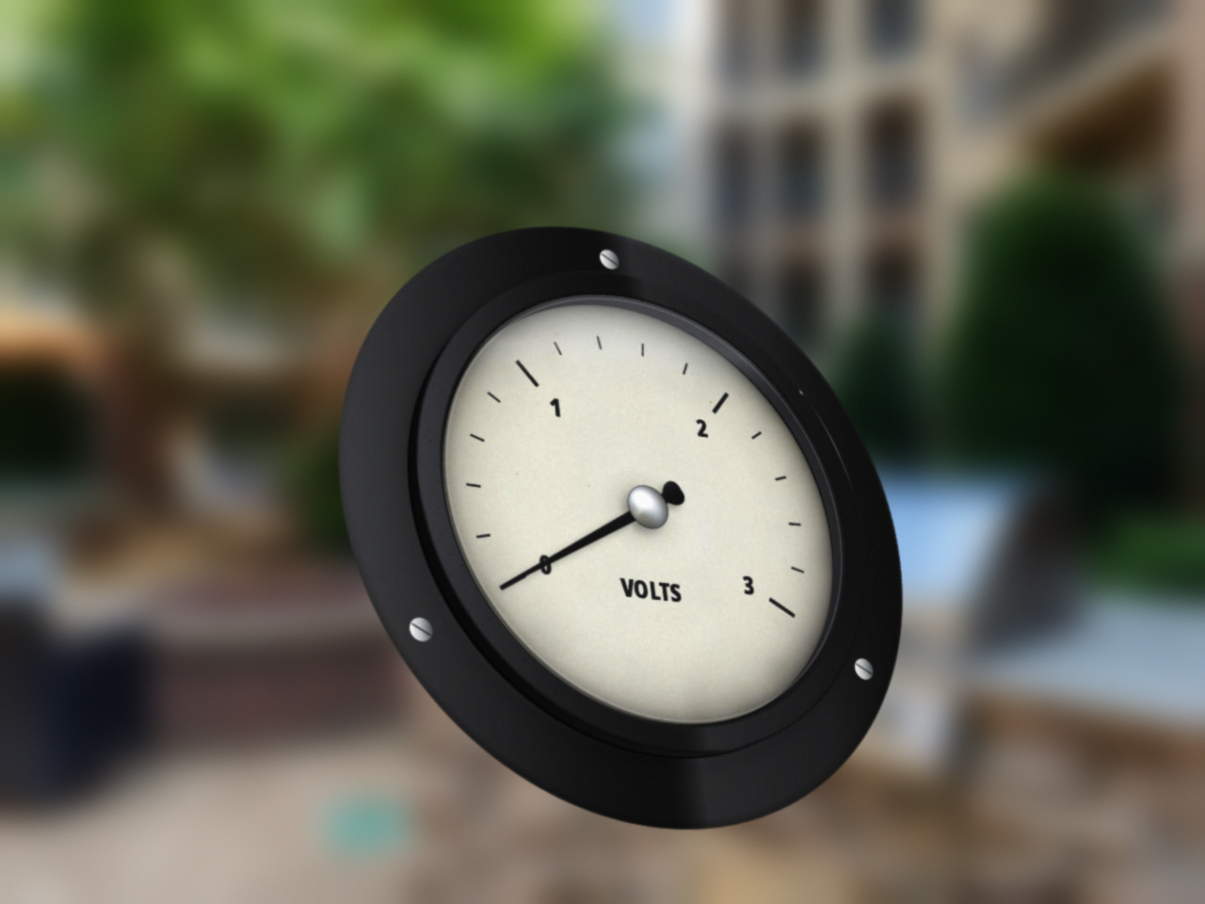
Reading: 0 V
